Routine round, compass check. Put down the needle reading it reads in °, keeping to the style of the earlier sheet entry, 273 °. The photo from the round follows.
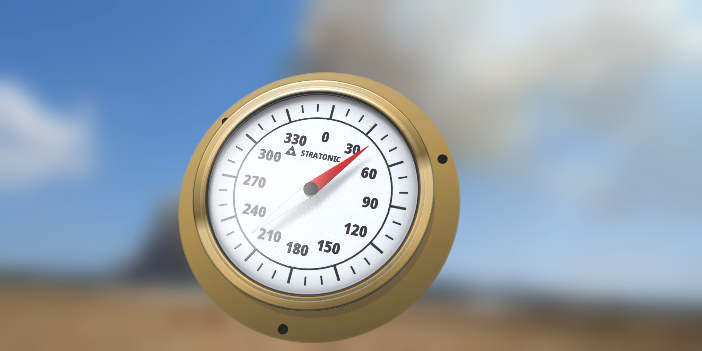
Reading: 40 °
